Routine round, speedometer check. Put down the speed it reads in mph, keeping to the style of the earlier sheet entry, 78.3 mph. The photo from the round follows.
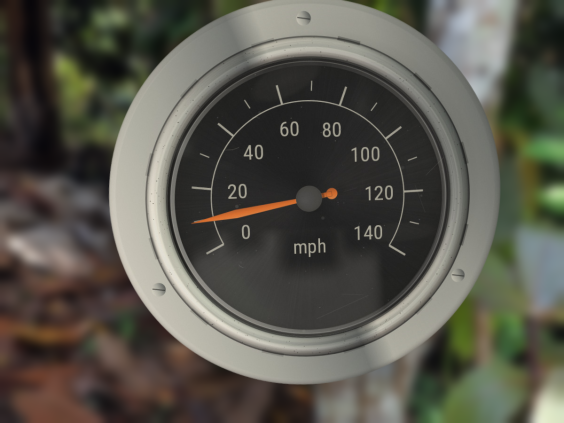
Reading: 10 mph
